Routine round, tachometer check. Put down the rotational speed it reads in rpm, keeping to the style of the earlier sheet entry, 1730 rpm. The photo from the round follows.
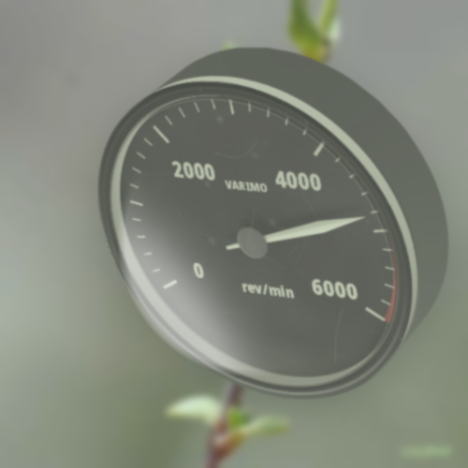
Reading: 4800 rpm
